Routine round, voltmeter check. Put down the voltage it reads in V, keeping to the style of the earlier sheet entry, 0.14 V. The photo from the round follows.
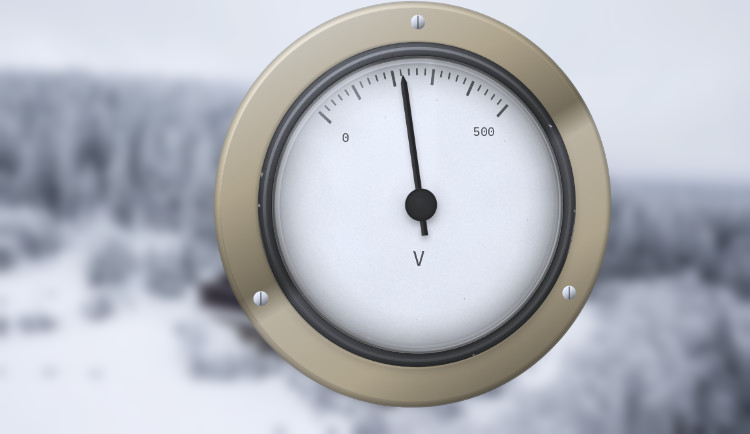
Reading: 220 V
